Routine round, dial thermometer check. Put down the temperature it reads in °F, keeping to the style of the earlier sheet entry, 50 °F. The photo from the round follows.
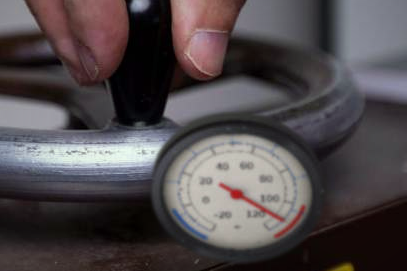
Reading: 110 °F
